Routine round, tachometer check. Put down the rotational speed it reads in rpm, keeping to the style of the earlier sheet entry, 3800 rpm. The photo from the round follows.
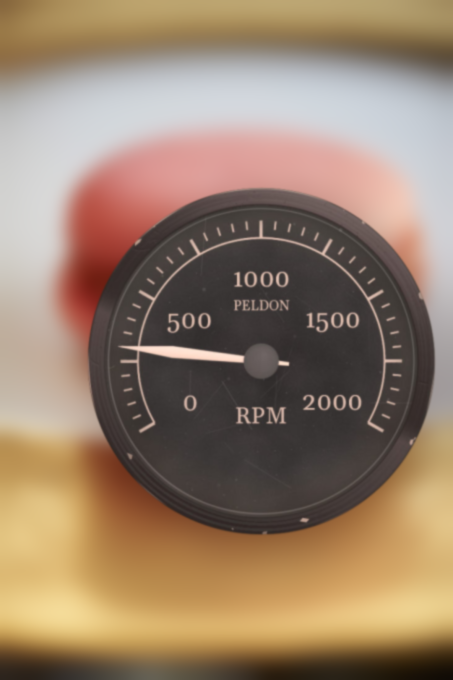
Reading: 300 rpm
